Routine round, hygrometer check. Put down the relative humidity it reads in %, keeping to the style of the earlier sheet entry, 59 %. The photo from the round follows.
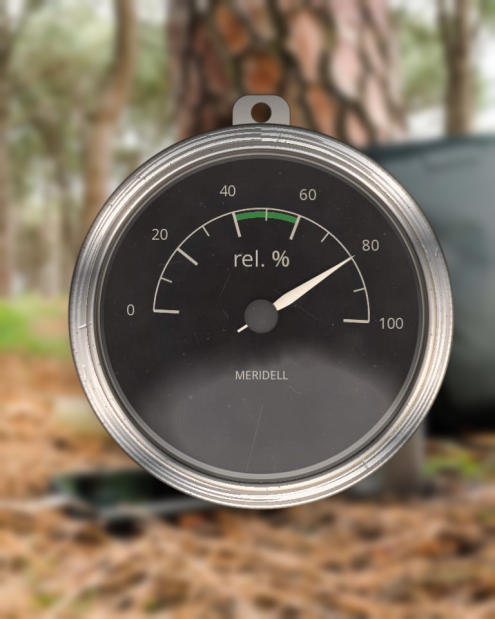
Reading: 80 %
